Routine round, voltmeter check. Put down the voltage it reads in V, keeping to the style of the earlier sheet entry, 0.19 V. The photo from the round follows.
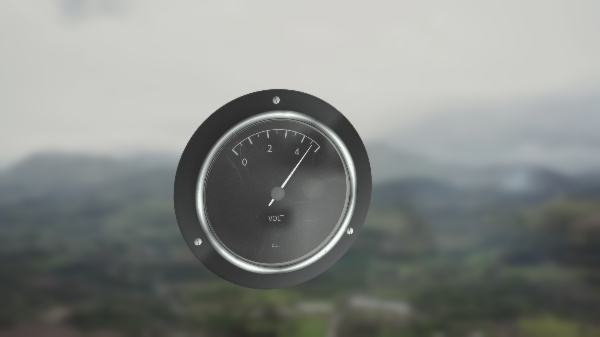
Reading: 4.5 V
